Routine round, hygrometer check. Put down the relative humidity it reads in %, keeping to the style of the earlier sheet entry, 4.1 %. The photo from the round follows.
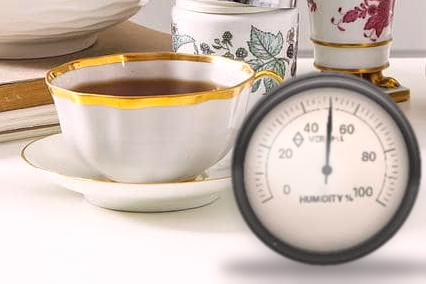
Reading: 50 %
